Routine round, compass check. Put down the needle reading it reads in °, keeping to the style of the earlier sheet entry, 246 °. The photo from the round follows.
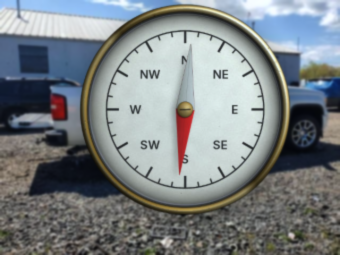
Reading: 185 °
